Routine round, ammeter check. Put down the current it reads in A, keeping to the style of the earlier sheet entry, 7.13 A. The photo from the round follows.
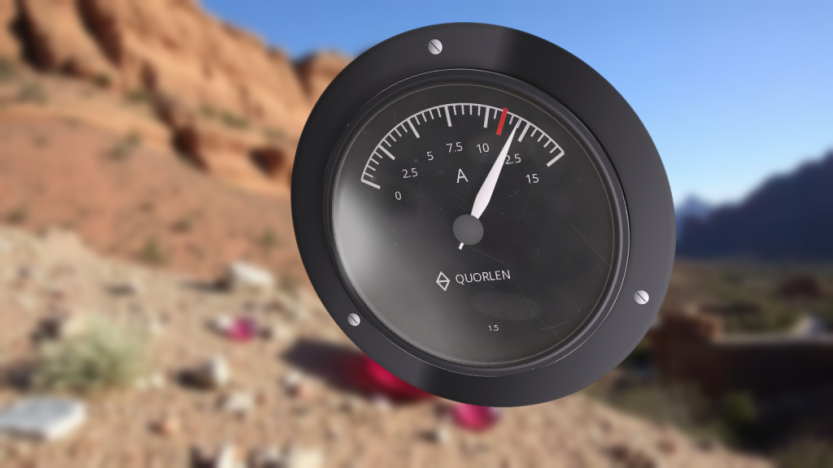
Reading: 12 A
